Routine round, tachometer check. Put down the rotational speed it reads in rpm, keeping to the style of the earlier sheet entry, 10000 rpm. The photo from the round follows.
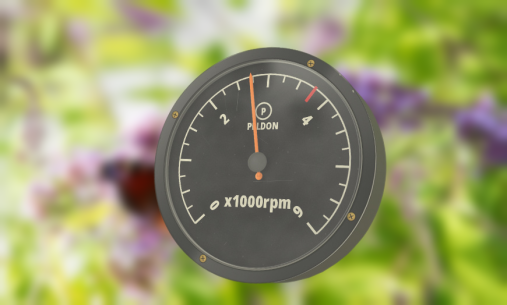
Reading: 2750 rpm
